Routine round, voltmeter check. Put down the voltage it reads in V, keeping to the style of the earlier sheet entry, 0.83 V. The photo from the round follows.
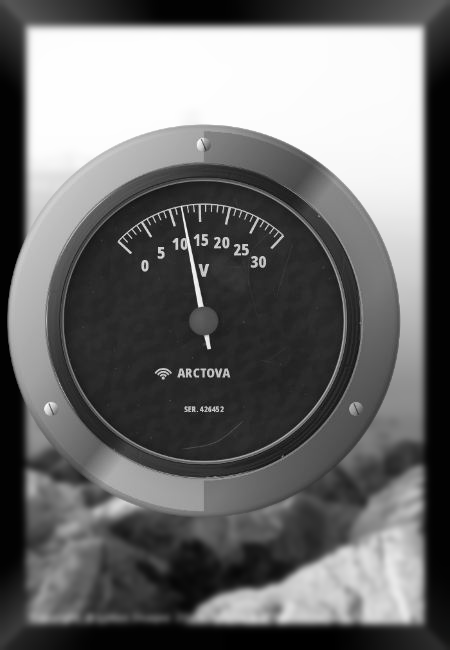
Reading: 12 V
